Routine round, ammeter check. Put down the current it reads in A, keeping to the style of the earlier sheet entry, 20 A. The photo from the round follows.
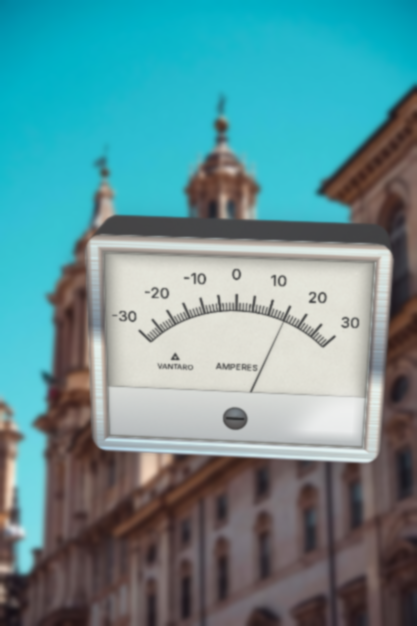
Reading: 15 A
